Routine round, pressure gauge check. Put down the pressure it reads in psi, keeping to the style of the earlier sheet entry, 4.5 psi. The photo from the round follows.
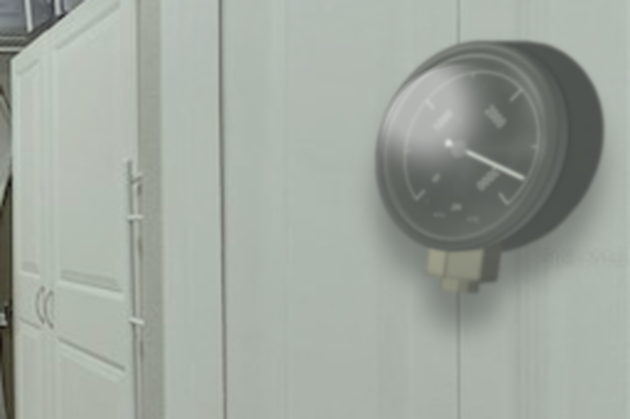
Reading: 2750 psi
